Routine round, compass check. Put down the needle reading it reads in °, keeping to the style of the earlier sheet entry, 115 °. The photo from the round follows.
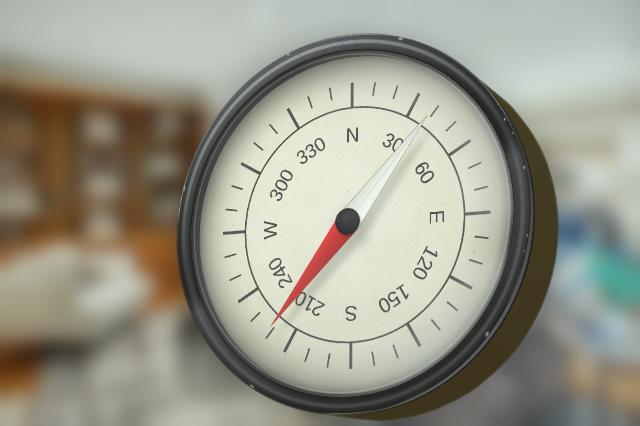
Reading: 220 °
